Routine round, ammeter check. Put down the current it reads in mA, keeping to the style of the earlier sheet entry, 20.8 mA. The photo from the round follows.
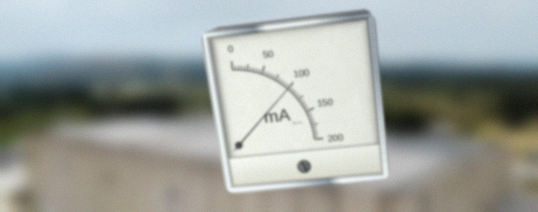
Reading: 100 mA
